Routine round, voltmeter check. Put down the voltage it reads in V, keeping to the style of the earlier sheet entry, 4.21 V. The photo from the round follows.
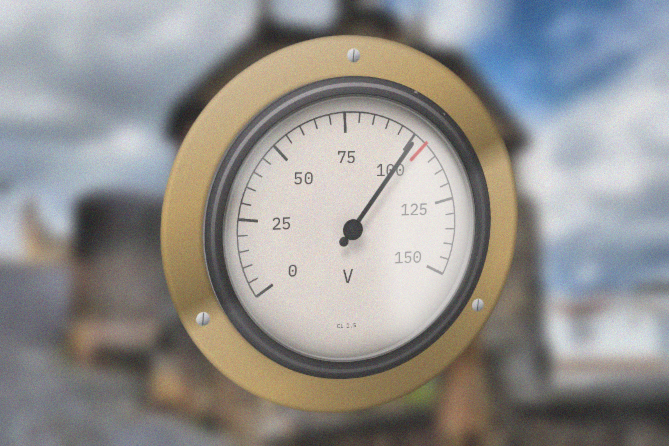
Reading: 100 V
